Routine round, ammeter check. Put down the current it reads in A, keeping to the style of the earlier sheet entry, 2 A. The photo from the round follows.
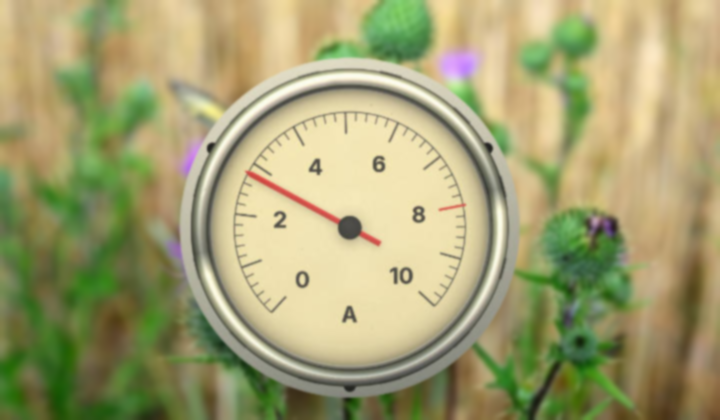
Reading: 2.8 A
